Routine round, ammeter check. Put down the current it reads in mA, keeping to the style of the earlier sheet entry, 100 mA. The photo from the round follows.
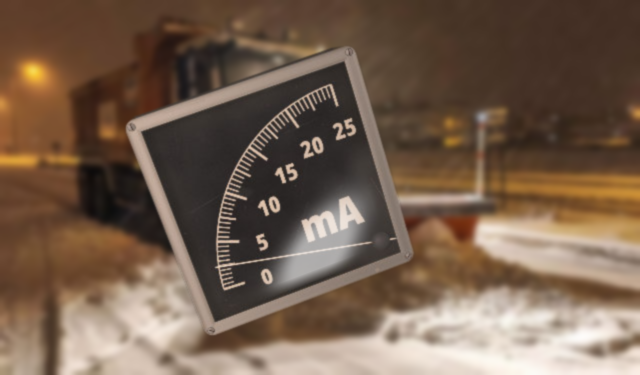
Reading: 2.5 mA
